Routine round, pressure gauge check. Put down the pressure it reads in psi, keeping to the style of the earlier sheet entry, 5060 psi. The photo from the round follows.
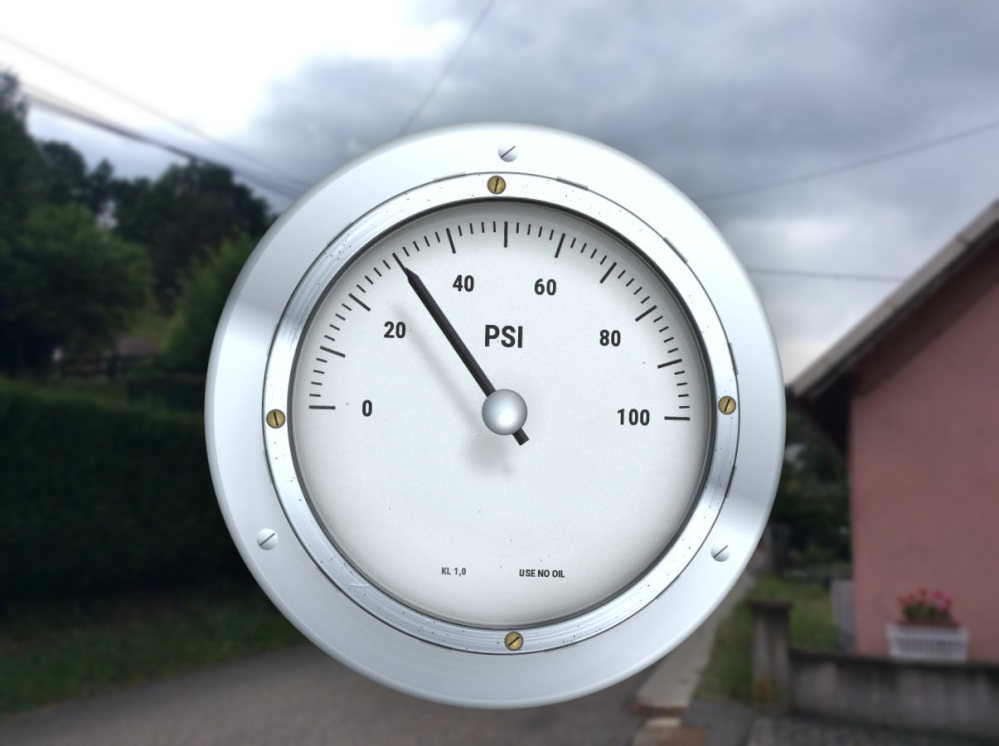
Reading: 30 psi
